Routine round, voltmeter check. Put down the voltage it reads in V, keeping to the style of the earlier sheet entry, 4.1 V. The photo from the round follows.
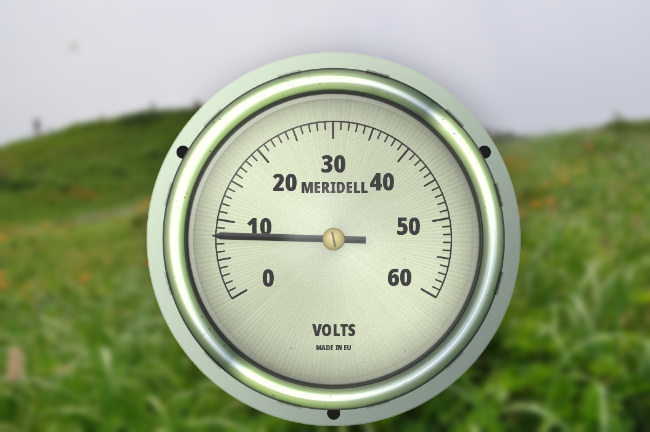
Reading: 8 V
